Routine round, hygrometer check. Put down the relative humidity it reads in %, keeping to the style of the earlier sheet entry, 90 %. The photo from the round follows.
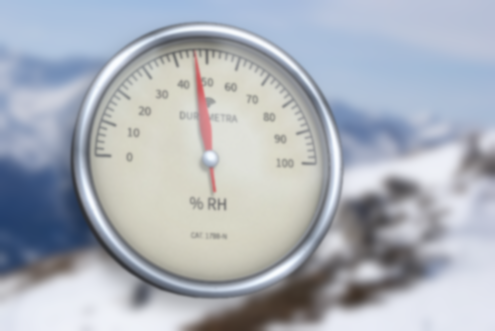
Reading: 46 %
